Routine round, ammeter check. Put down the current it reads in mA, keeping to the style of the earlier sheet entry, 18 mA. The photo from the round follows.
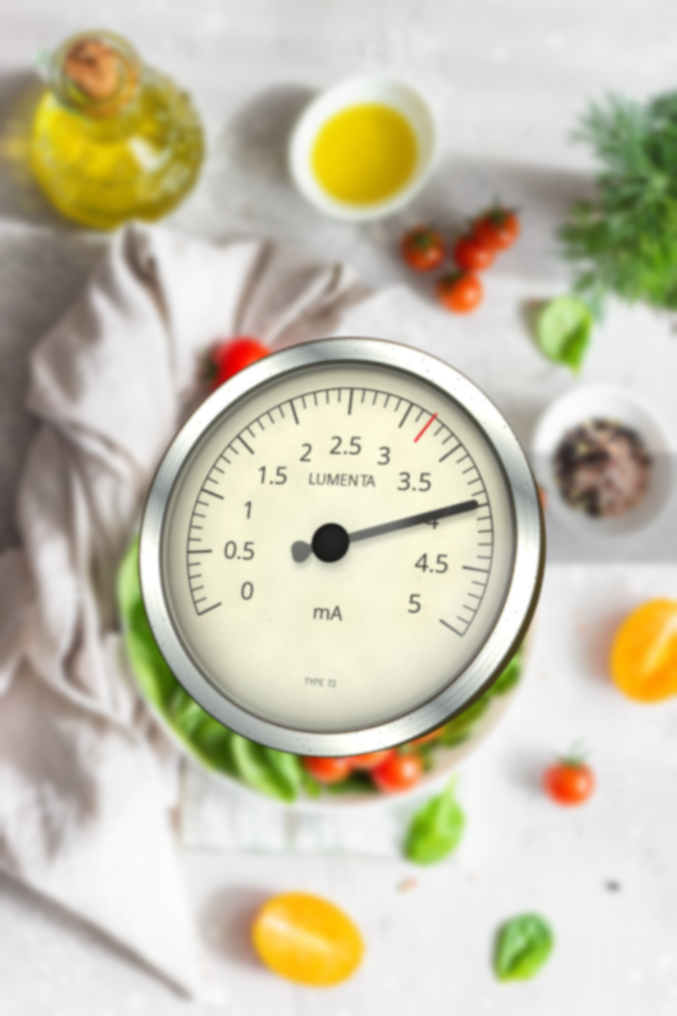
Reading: 4 mA
